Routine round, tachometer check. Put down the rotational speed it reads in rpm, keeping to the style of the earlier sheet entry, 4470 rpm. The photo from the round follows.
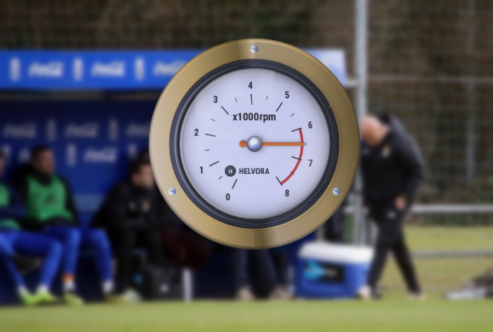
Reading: 6500 rpm
